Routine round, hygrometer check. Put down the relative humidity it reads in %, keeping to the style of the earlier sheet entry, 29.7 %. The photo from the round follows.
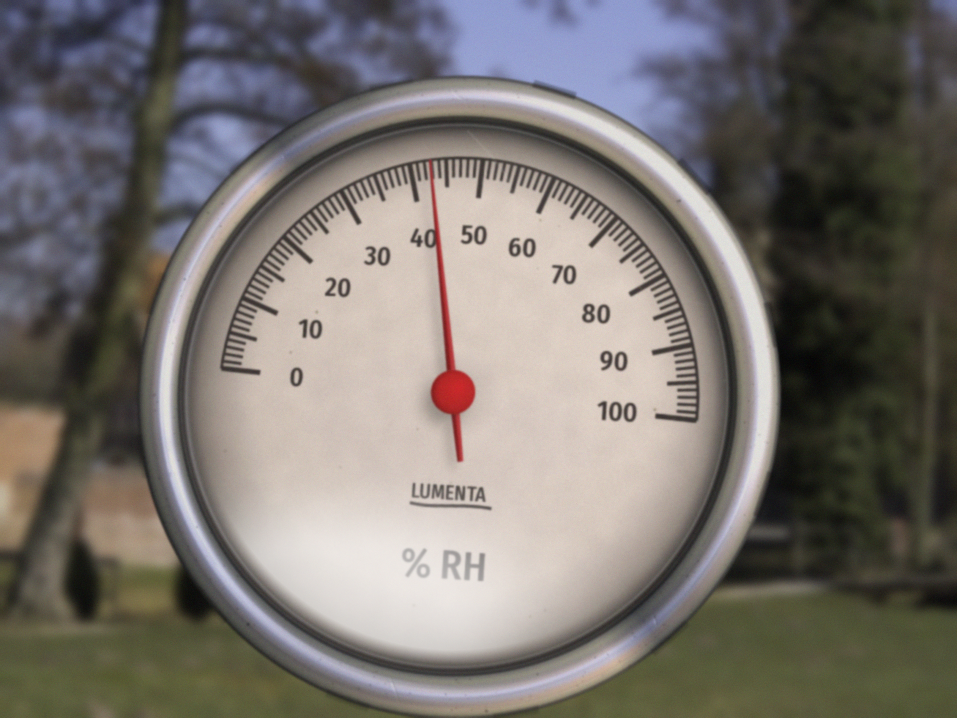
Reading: 43 %
